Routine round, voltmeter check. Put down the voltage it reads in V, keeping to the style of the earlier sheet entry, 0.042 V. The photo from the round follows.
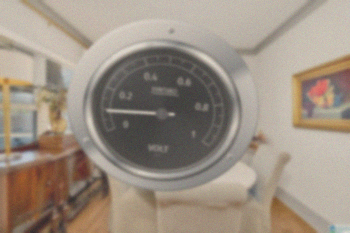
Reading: 0.1 V
